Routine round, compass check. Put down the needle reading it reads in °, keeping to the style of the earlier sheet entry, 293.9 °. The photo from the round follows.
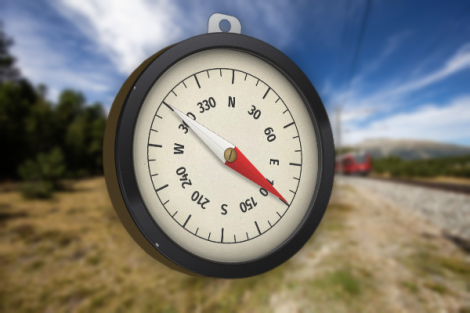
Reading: 120 °
